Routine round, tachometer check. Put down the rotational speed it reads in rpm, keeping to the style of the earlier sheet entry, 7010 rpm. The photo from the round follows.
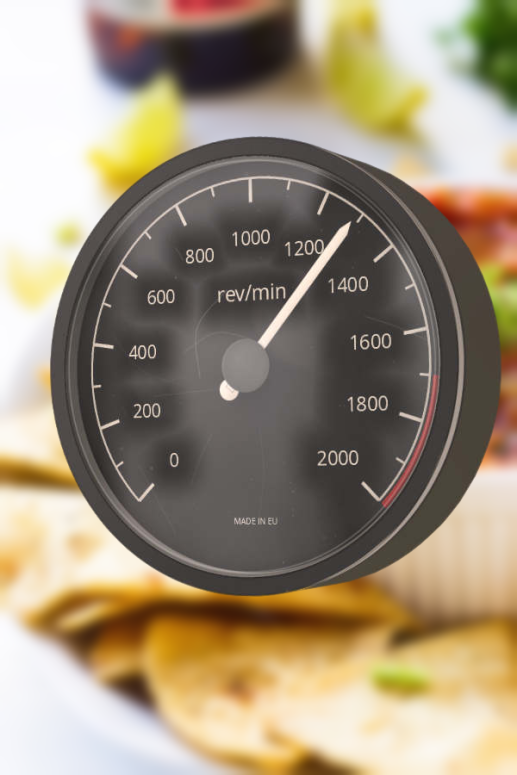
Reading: 1300 rpm
